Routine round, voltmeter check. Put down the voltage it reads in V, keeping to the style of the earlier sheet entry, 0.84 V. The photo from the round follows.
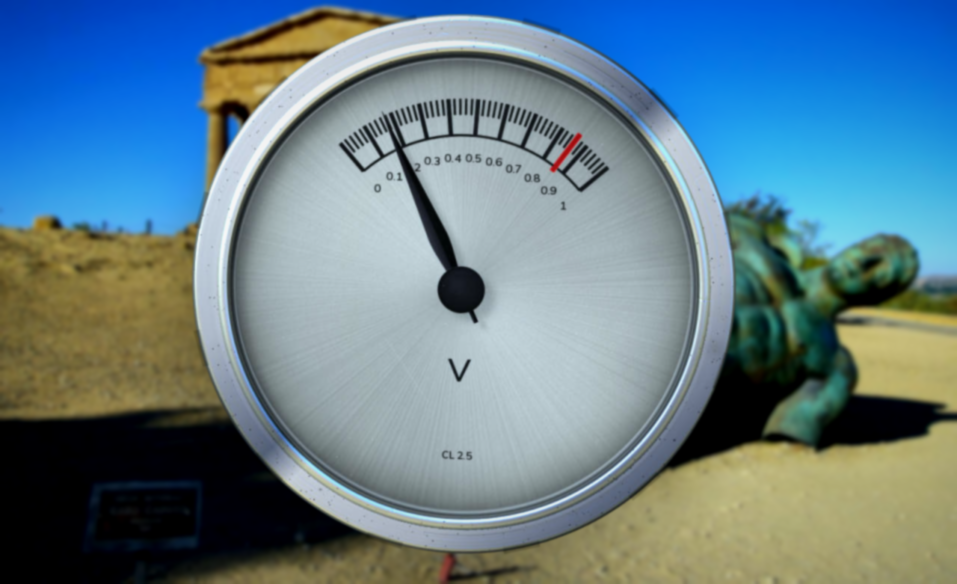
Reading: 0.18 V
